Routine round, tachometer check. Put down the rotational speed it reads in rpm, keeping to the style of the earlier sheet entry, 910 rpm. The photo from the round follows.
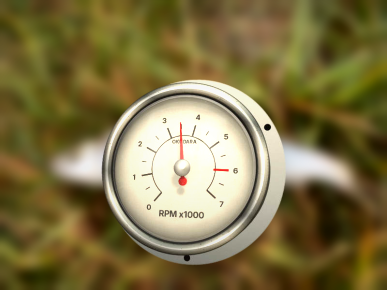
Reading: 3500 rpm
